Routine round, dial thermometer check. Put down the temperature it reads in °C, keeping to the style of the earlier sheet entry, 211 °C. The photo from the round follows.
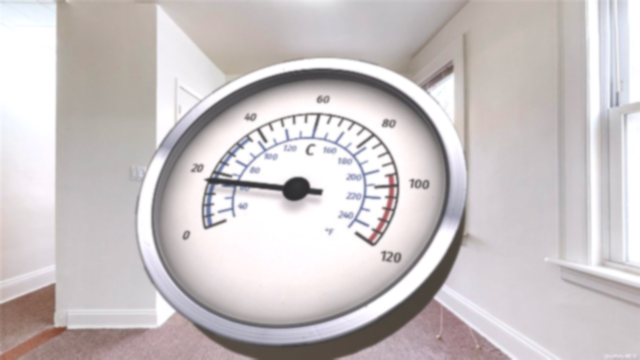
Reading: 16 °C
